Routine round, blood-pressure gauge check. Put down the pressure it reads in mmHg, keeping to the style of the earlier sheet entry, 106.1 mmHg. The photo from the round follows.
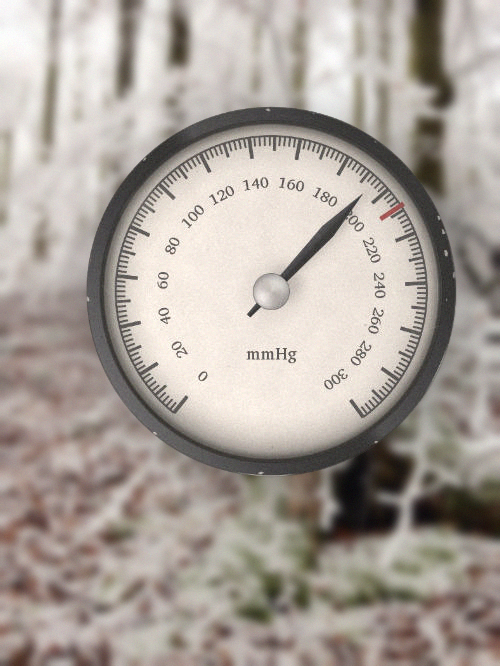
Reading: 194 mmHg
